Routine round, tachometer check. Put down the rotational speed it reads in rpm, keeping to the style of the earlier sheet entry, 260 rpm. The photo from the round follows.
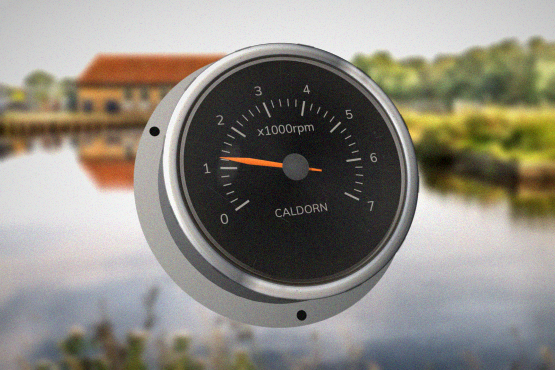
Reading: 1200 rpm
